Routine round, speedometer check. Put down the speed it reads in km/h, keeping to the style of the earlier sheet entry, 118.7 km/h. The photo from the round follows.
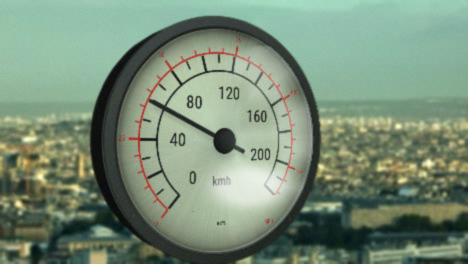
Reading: 60 km/h
